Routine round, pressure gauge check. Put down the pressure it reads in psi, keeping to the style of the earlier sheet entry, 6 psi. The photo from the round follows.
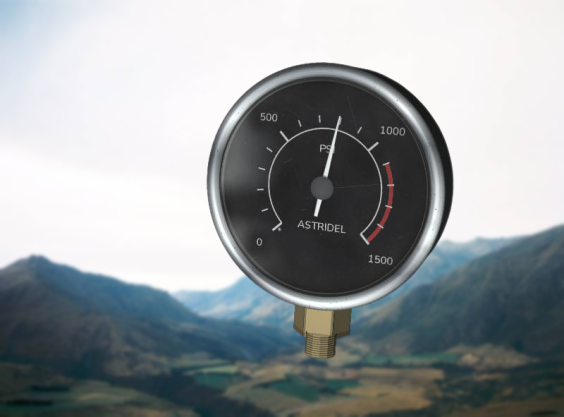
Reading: 800 psi
